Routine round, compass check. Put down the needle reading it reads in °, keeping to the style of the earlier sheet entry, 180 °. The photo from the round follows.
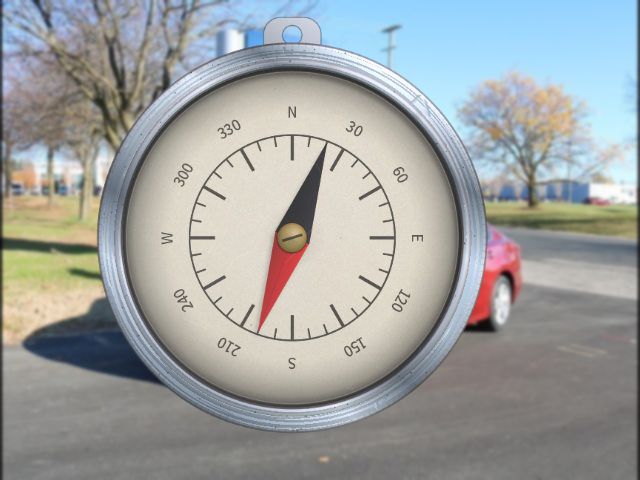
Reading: 200 °
